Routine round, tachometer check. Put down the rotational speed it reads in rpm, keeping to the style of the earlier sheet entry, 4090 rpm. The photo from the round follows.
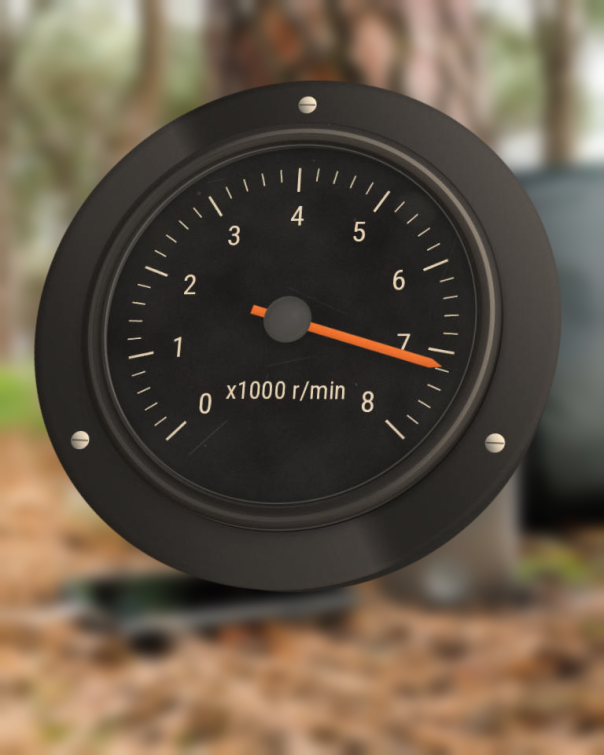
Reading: 7200 rpm
